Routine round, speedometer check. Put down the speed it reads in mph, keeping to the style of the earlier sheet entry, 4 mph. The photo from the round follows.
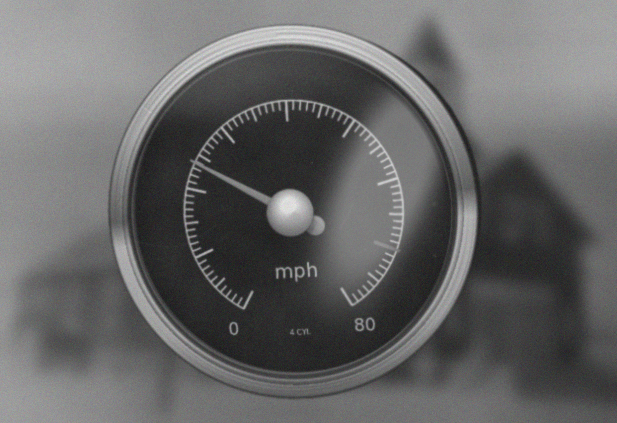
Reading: 24 mph
